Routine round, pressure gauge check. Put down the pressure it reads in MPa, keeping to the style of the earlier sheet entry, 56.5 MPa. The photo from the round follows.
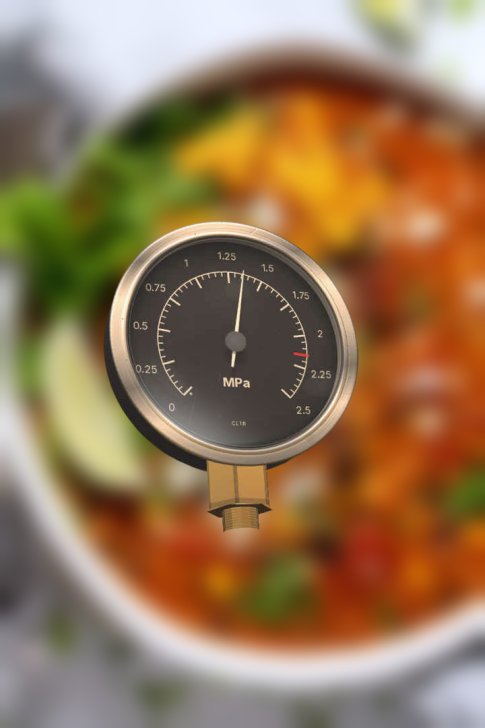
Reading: 1.35 MPa
